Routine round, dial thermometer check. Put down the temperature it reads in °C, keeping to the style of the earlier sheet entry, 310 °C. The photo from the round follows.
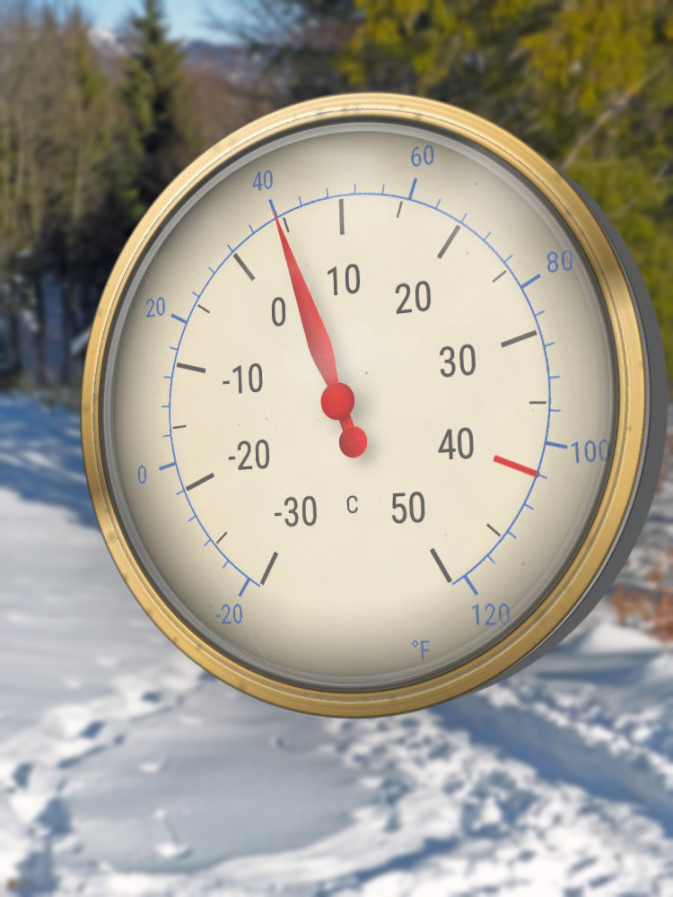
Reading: 5 °C
